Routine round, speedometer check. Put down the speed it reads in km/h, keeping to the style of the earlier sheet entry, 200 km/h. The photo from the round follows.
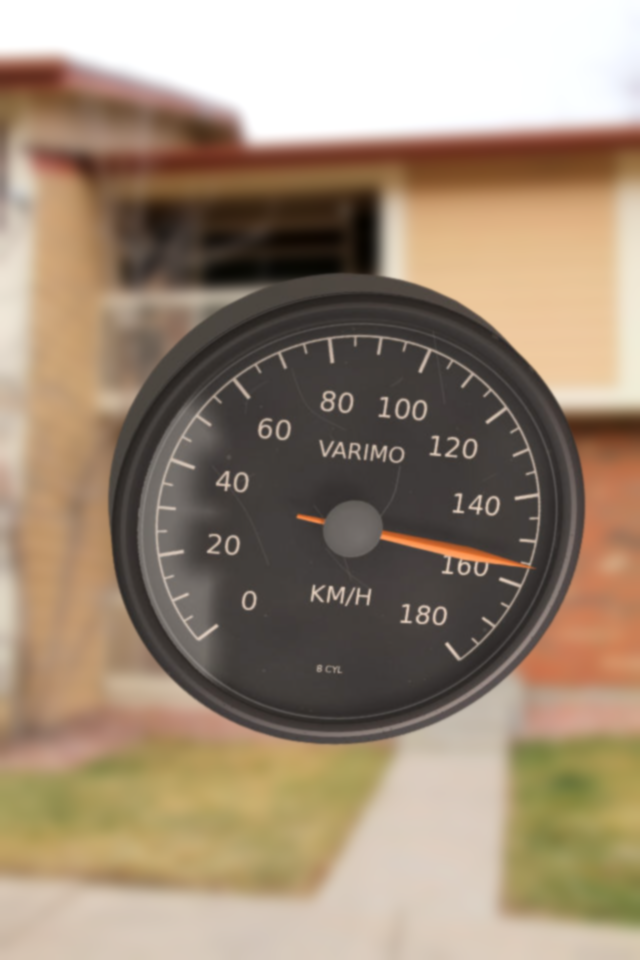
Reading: 155 km/h
